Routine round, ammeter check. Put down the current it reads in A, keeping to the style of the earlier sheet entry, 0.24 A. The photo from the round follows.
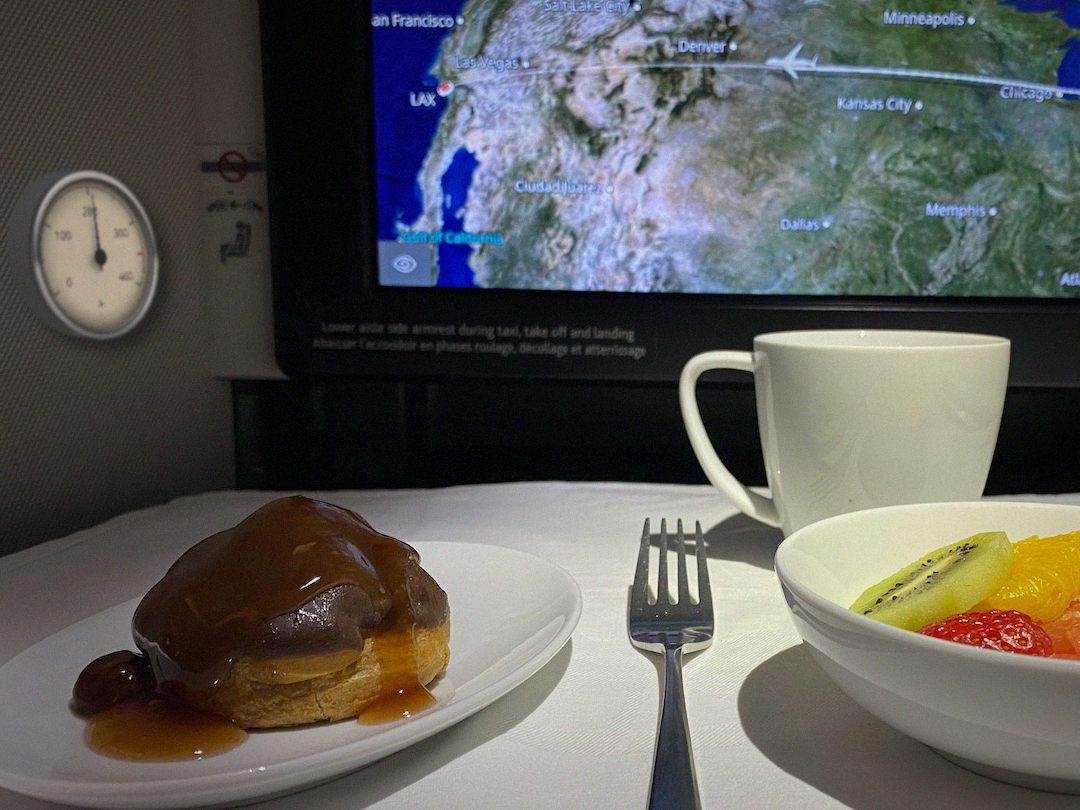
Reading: 200 A
